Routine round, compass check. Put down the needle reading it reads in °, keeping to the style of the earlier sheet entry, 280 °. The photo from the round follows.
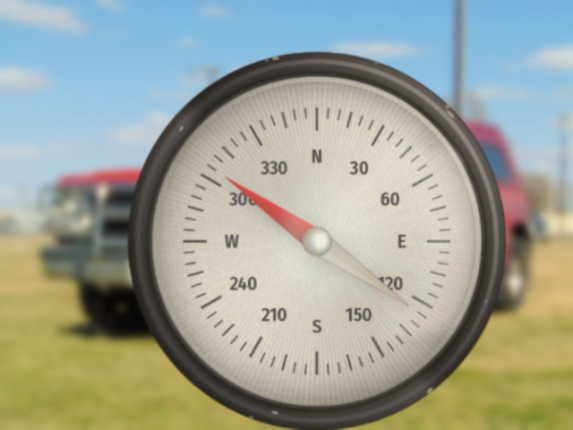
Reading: 305 °
